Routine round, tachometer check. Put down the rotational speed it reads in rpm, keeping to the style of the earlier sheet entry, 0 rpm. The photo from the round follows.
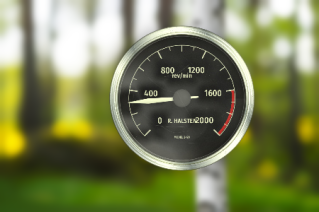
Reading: 300 rpm
